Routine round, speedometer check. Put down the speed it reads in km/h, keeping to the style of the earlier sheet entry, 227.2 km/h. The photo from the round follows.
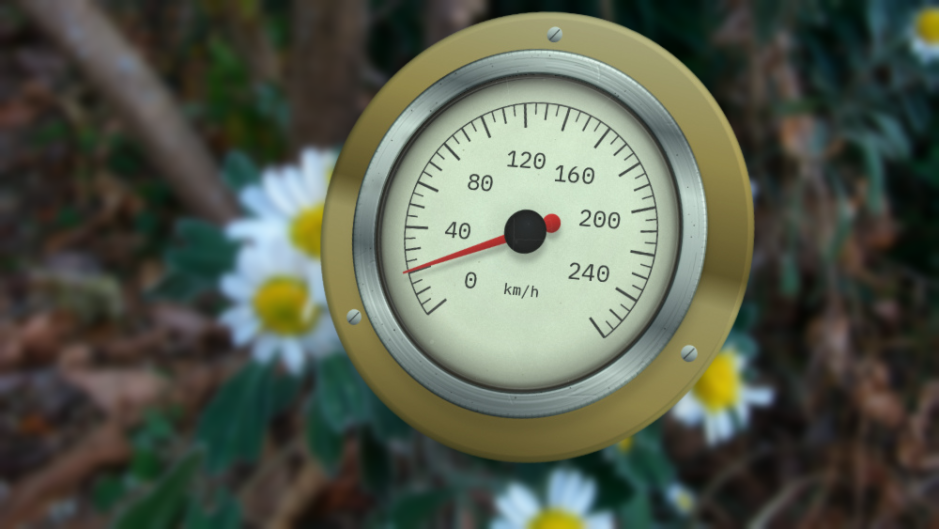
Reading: 20 km/h
